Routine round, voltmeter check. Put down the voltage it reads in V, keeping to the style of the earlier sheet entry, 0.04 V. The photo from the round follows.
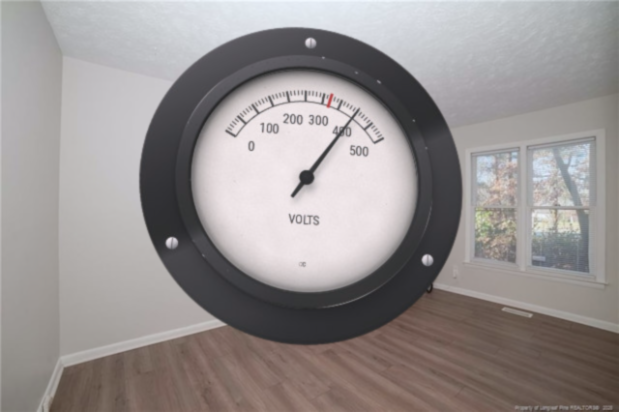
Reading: 400 V
